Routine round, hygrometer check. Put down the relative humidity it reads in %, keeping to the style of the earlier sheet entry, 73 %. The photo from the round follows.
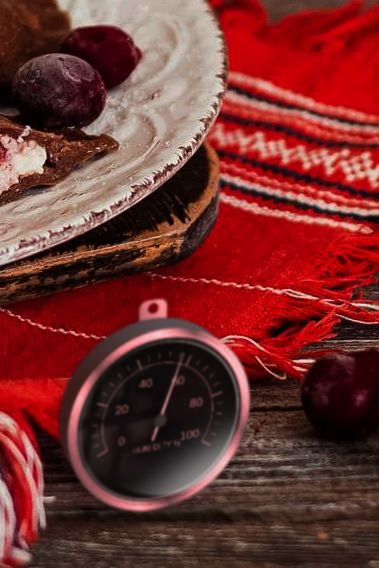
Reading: 56 %
